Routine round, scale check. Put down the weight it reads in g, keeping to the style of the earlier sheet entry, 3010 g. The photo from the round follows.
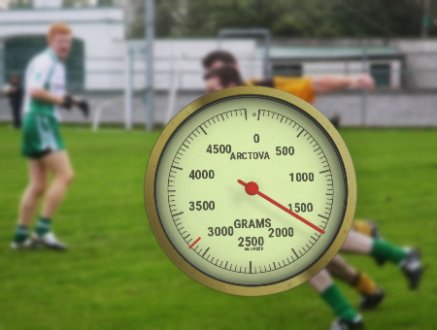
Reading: 1650 g
